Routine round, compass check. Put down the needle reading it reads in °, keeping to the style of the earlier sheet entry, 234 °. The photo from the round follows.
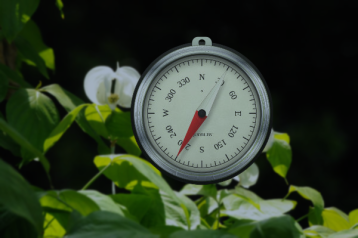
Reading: 210 °
